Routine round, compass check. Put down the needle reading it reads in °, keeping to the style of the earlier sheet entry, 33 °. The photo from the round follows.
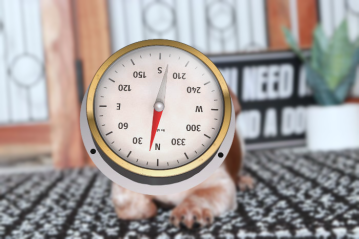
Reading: 10 °
